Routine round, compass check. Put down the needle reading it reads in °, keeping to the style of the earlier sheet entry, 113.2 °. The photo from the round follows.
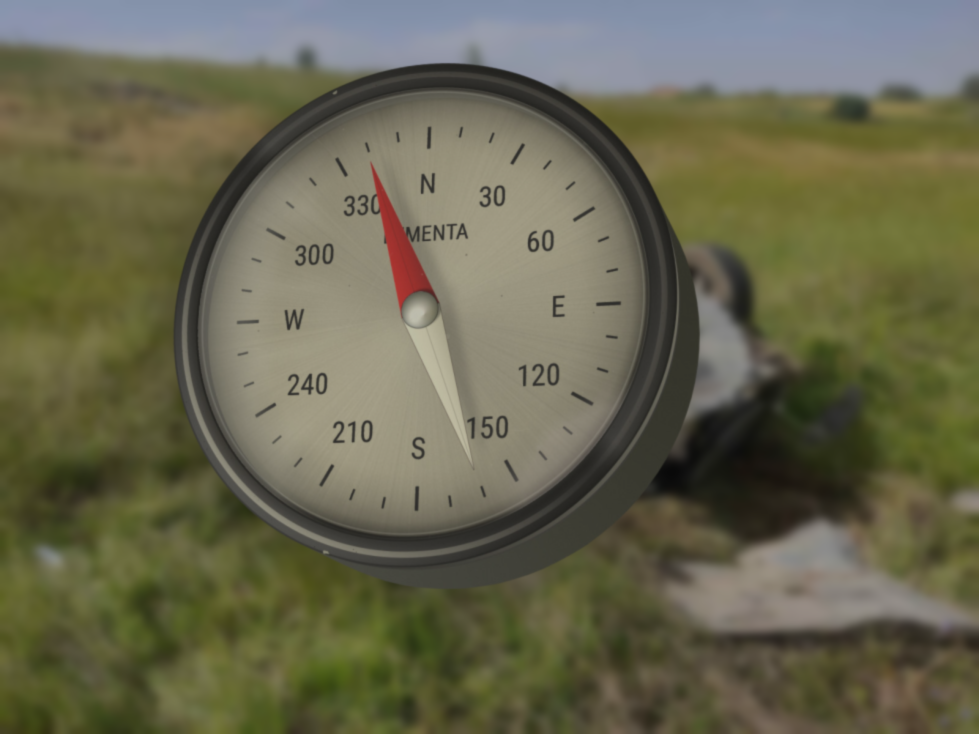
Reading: 340 °
